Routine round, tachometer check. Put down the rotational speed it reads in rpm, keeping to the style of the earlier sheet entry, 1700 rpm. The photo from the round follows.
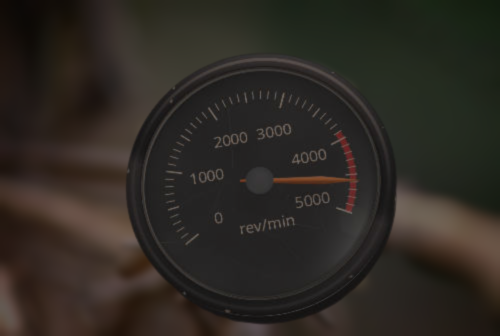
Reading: 4600 rpm
